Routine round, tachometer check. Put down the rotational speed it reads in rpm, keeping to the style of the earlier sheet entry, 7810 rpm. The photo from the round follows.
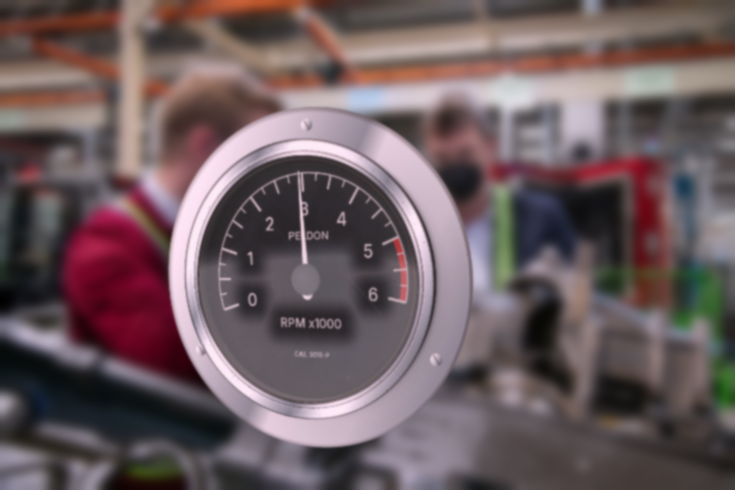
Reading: 3000 rpm
